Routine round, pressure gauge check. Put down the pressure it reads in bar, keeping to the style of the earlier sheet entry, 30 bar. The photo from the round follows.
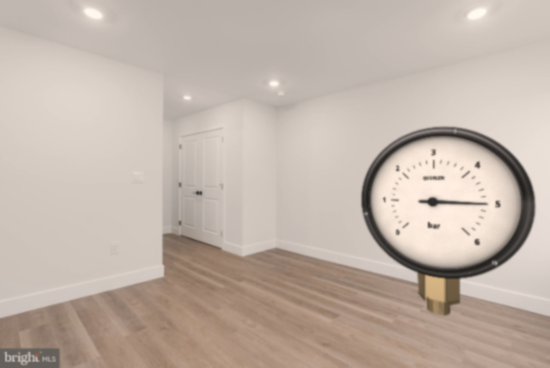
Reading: 5 bar
